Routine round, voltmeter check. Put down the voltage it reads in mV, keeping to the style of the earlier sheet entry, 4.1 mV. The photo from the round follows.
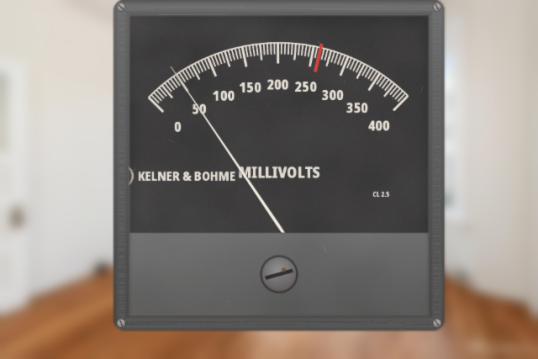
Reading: 50 mV
